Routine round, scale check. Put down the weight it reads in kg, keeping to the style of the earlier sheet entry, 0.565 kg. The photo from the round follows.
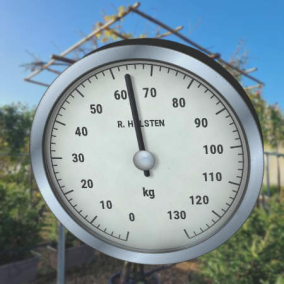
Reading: 64 kg
